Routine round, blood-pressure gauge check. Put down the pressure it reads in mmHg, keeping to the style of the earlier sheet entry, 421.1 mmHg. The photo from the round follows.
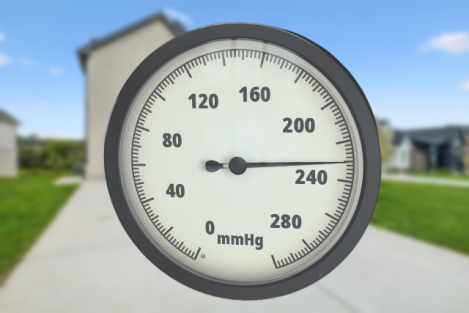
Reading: 230 mmHg
